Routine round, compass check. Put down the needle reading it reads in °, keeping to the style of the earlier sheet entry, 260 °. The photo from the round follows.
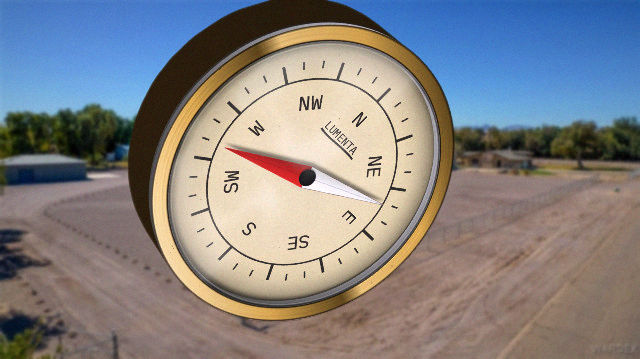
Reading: 250 °
